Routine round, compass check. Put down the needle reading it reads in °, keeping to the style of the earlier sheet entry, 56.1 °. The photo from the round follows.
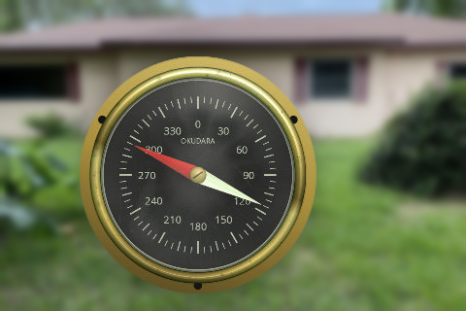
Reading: 295 °
